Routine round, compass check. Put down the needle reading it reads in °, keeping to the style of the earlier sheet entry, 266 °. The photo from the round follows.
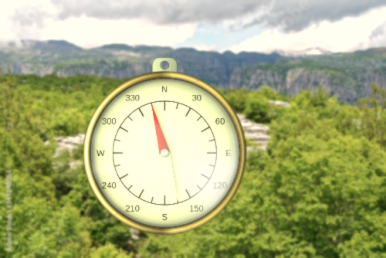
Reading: 345 °
